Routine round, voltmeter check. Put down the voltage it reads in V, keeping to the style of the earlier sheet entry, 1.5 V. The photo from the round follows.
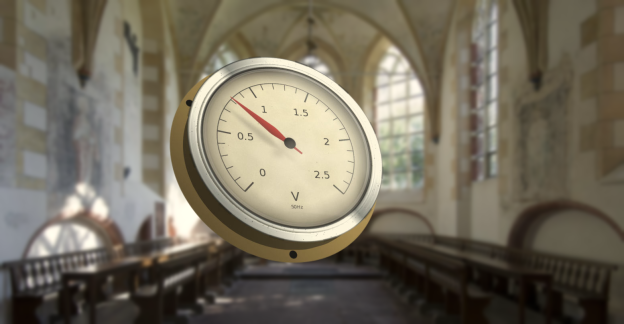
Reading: 0.8 V
